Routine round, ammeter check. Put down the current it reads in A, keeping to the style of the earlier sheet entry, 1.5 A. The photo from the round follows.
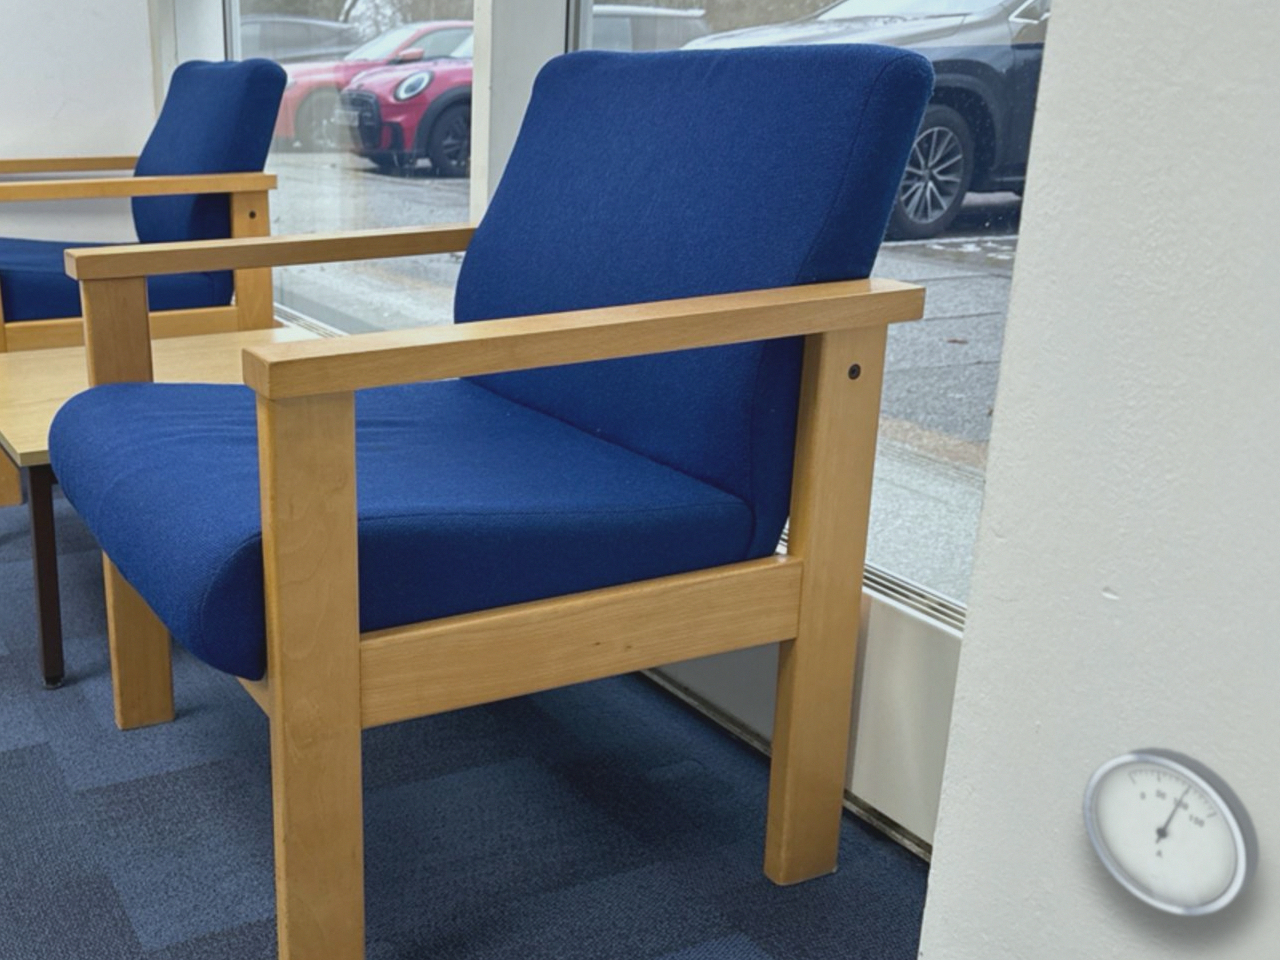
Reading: 100 A
